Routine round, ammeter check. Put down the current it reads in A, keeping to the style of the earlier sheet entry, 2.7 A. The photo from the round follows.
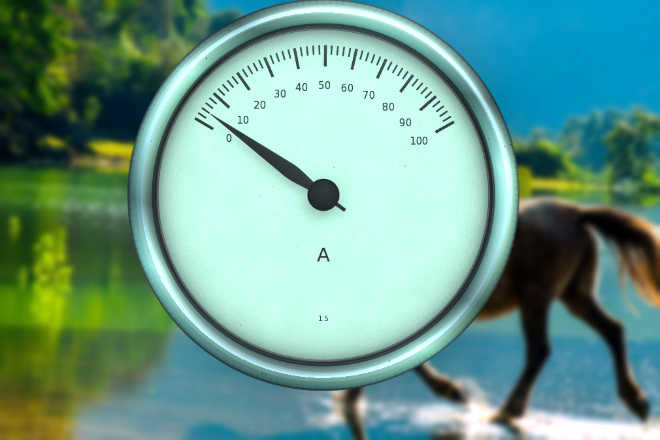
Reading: 4 A
